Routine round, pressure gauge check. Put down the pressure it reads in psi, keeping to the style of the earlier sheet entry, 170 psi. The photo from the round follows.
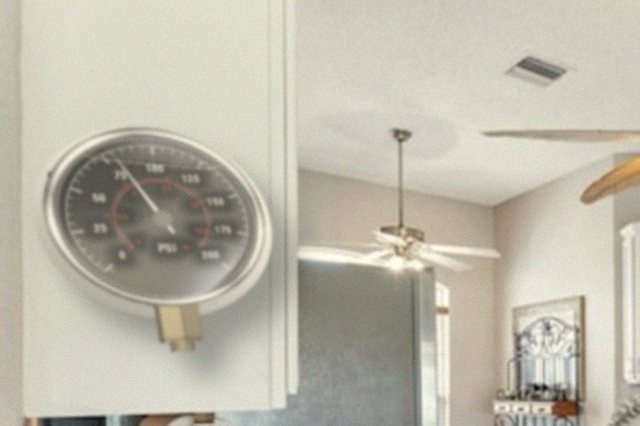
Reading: 80 psi
